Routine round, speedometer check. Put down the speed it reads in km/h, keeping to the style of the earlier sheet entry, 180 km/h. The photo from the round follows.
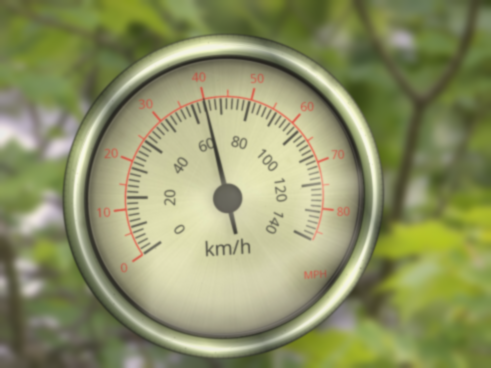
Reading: 64 km/h
